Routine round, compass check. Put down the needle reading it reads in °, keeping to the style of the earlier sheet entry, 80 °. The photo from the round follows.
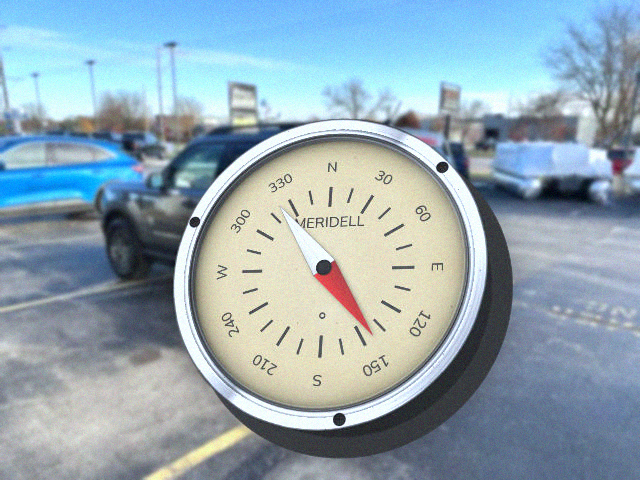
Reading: 142.5 °
